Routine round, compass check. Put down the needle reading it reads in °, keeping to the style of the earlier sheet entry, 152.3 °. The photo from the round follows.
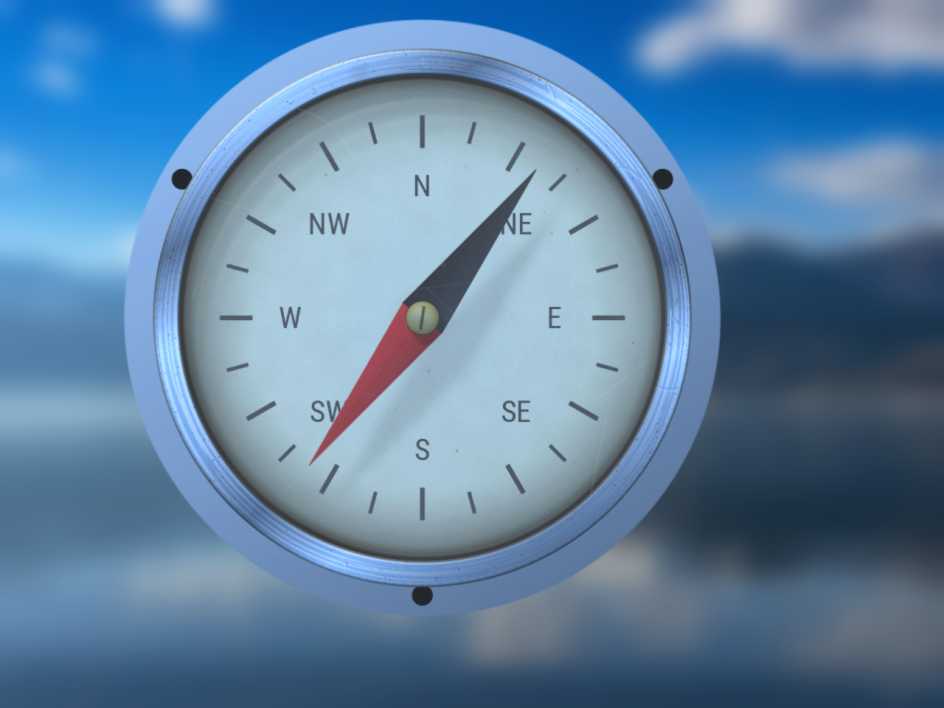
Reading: 217.5 °
